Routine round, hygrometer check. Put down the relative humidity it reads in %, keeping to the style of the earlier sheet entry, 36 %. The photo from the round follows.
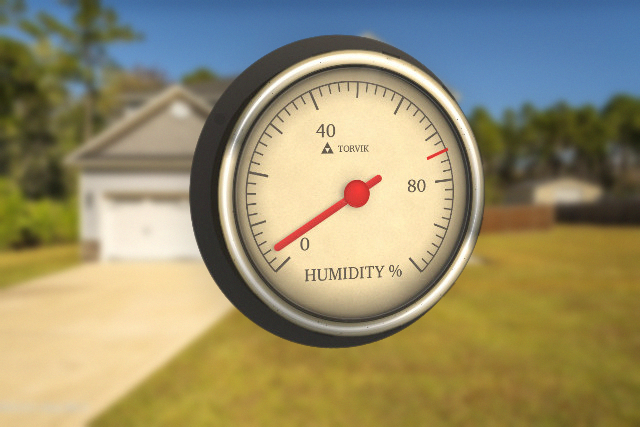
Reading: 4 %
